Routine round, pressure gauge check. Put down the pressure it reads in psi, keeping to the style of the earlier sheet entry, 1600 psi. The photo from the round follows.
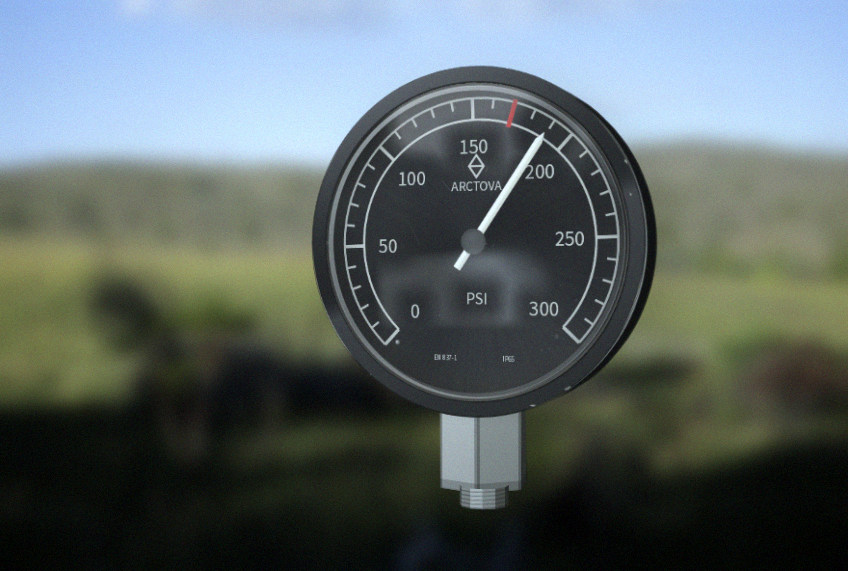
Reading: 190 psi
